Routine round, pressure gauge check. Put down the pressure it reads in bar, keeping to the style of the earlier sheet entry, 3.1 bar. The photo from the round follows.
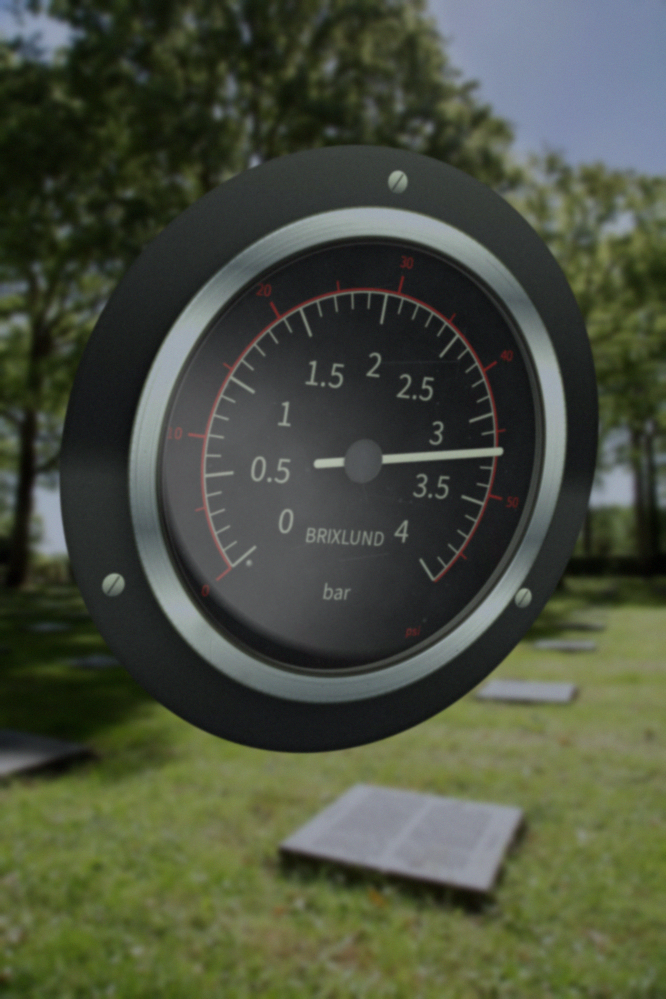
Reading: 3.2 bar
